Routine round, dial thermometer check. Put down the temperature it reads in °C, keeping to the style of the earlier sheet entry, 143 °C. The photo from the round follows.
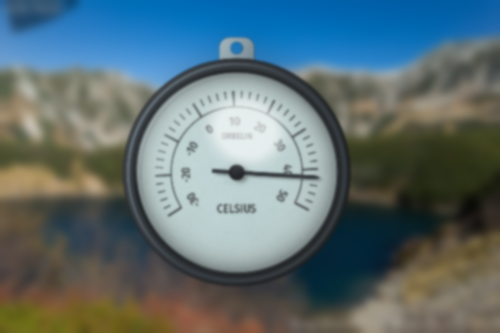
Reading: 42 °C
